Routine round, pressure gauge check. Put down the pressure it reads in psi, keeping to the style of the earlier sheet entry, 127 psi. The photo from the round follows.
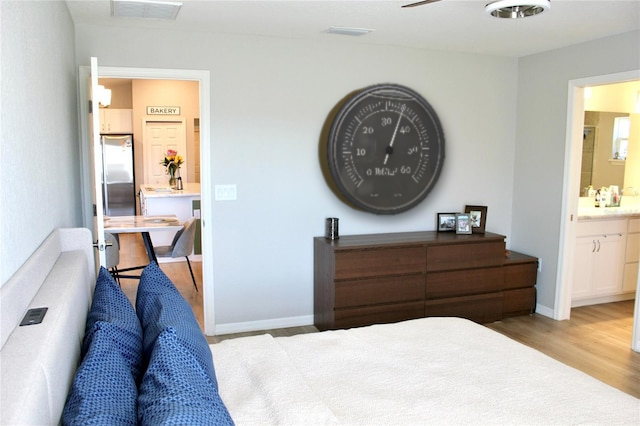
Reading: 35 psi
